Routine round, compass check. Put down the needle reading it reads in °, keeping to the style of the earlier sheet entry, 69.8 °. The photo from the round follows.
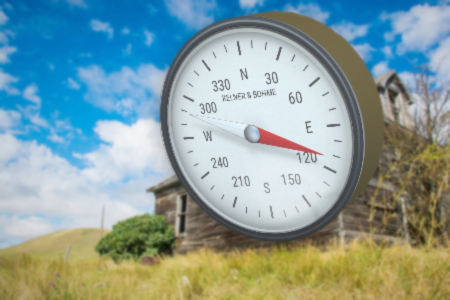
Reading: 110 °
